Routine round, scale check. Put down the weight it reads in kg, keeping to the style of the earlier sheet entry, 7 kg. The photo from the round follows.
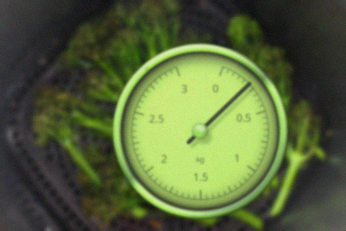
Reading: 0.25 kg
